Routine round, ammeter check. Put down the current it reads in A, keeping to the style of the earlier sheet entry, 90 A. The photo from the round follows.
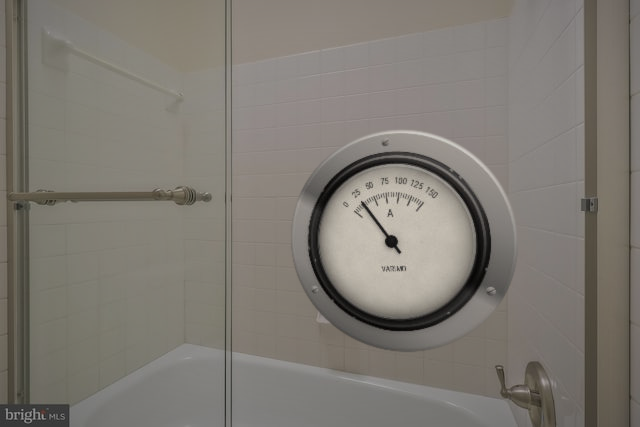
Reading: 25 A
